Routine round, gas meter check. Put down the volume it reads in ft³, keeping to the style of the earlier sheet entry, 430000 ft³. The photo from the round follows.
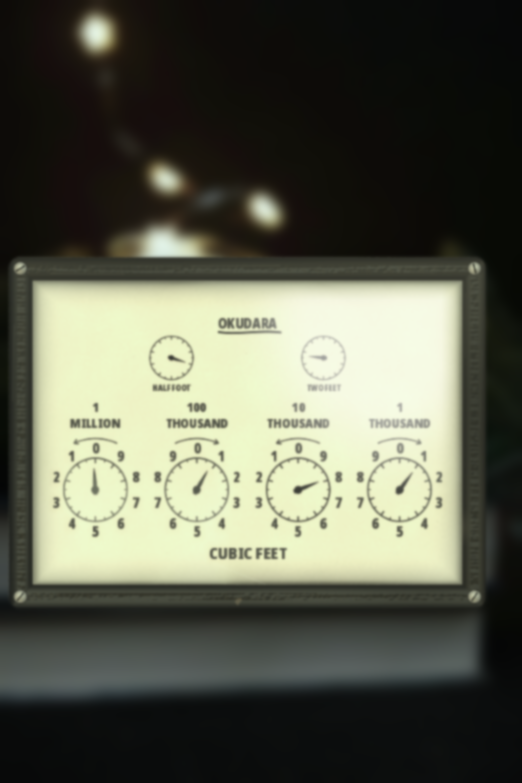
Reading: 8100 ft³
